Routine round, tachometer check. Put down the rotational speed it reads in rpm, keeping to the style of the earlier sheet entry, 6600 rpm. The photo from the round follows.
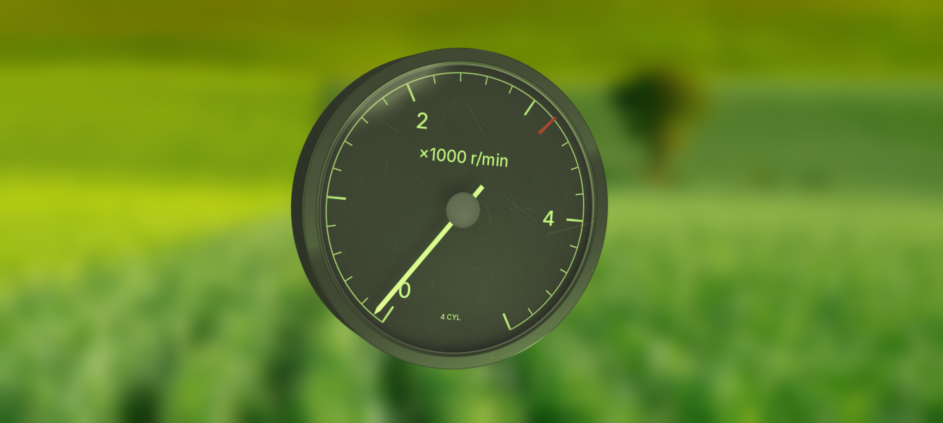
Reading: 100 rpm
